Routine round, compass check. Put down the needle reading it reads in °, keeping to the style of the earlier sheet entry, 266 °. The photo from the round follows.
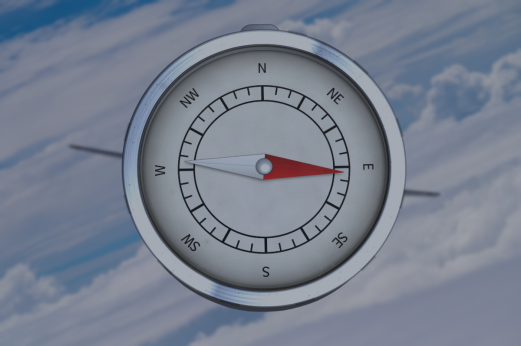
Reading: 95 °
